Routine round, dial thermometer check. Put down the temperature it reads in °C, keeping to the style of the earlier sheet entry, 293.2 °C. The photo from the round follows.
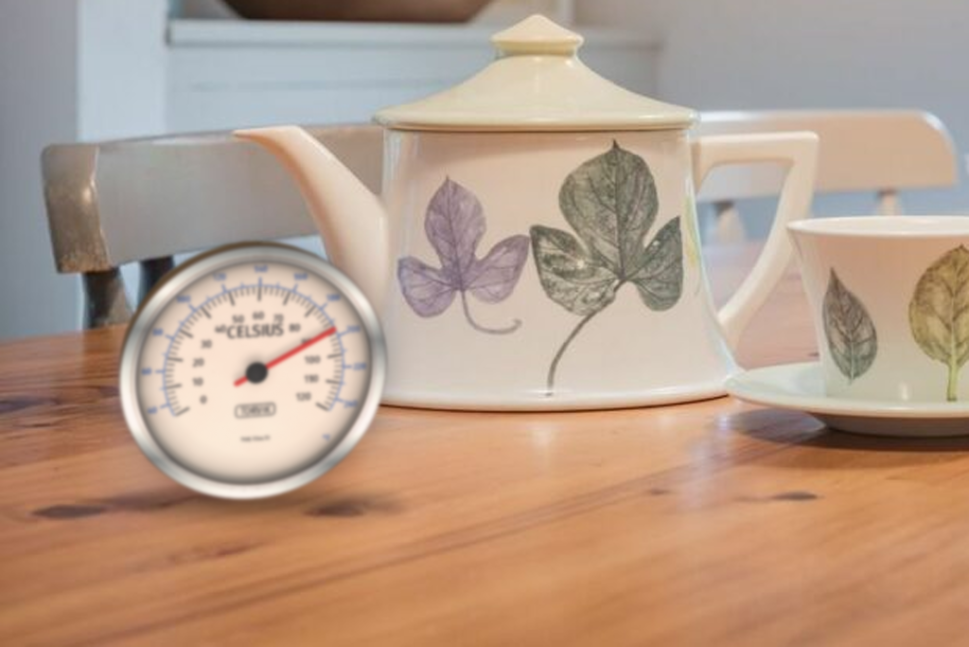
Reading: 90 °C
